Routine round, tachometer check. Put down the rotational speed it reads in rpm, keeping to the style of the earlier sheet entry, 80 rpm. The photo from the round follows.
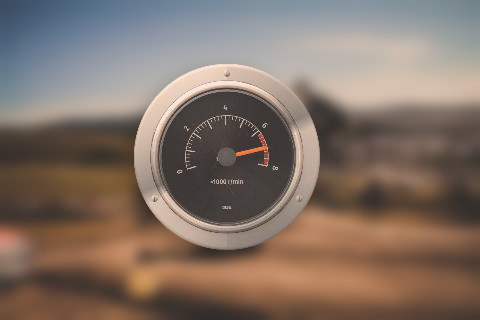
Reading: 7000 rpm
